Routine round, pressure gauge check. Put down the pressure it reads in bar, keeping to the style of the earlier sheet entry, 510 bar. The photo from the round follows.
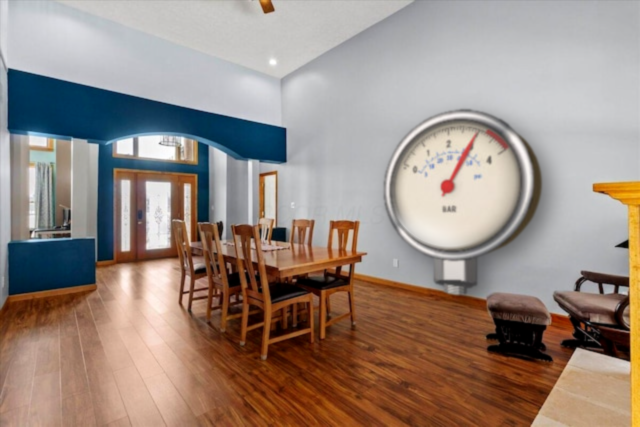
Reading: 3 bar
